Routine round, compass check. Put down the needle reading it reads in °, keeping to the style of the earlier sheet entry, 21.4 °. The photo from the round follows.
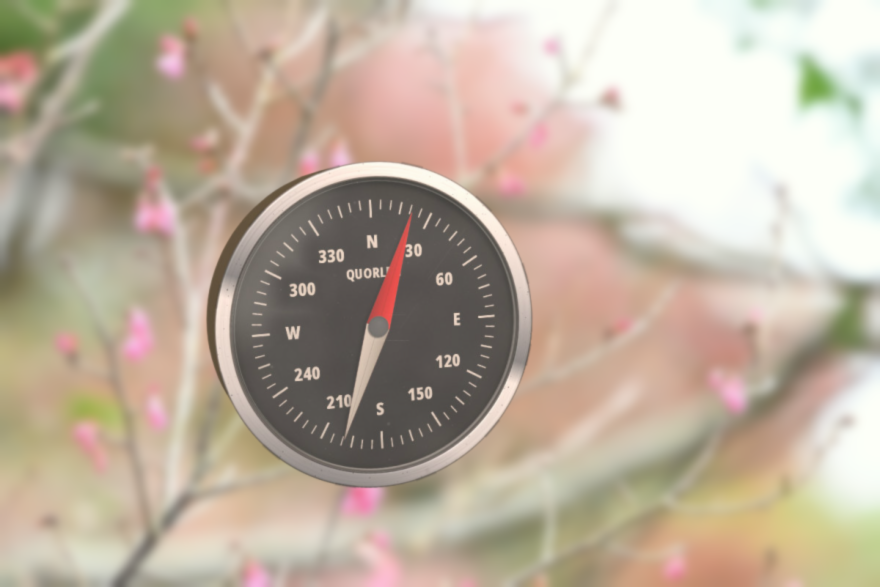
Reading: 20 °
